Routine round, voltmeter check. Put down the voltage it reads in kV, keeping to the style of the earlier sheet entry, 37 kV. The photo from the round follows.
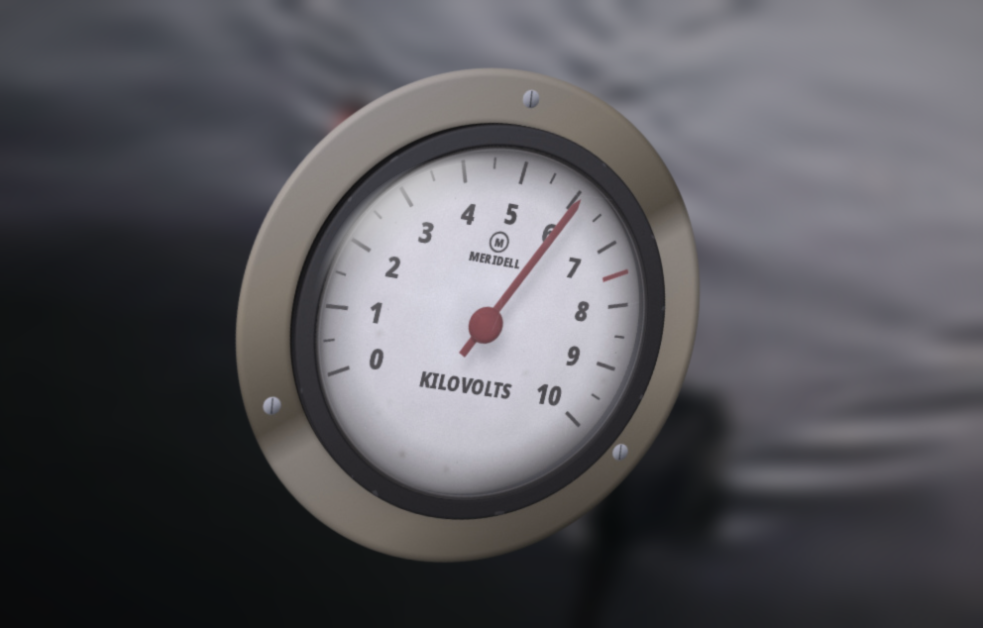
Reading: 6 kV
